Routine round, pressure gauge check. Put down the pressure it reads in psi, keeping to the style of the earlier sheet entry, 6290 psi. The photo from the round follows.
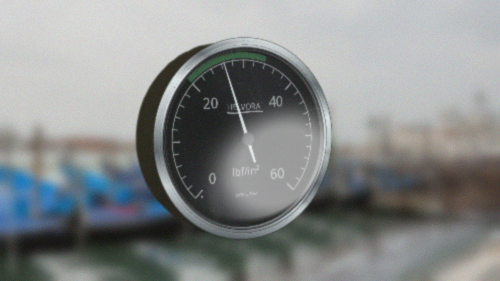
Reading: 26 psi
